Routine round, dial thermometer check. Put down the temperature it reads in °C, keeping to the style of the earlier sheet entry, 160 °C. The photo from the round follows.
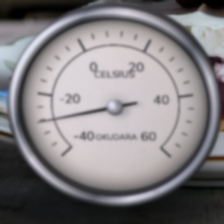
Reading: -28 °C
